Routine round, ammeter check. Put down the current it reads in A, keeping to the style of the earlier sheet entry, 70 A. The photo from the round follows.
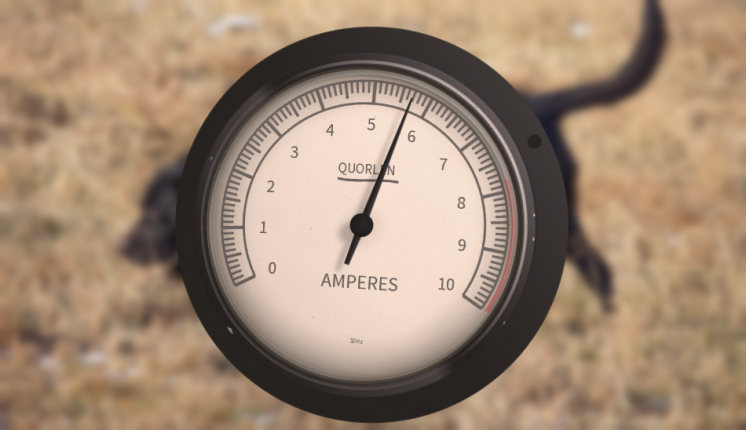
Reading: 5.7 A
